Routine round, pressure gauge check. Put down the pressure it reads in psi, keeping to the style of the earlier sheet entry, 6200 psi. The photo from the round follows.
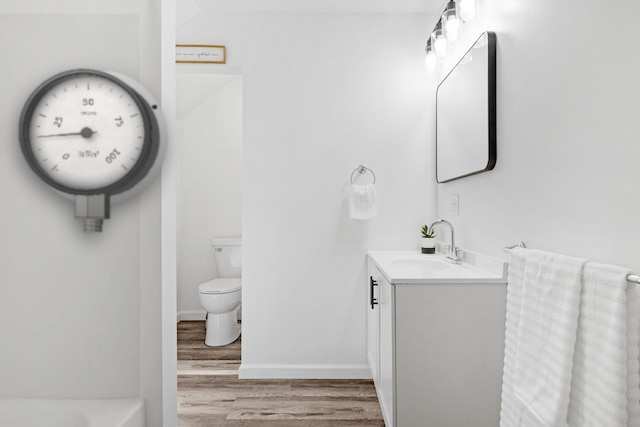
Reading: 15 psi
